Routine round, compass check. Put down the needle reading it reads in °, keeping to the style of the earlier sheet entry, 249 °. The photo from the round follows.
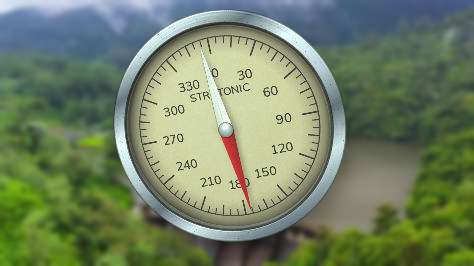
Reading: 175 °
